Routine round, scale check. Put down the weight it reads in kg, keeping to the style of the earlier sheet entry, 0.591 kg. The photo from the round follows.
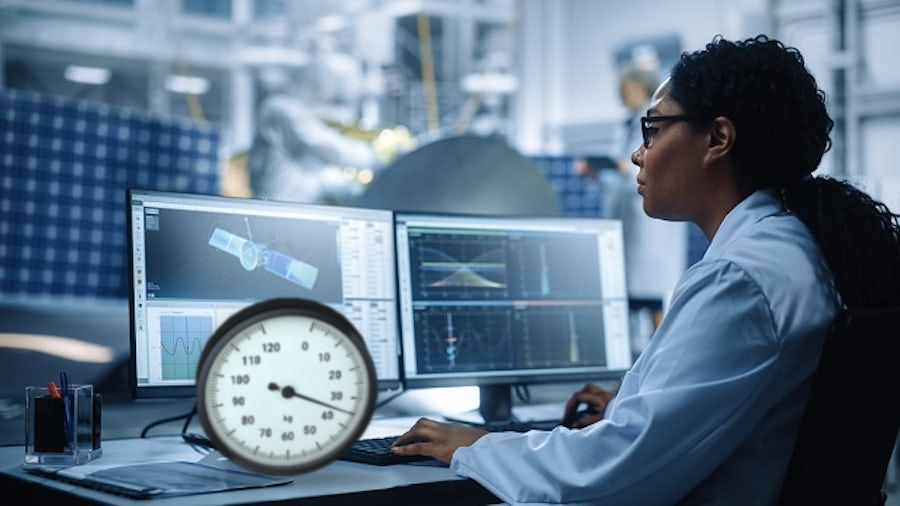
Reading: 35 kg
